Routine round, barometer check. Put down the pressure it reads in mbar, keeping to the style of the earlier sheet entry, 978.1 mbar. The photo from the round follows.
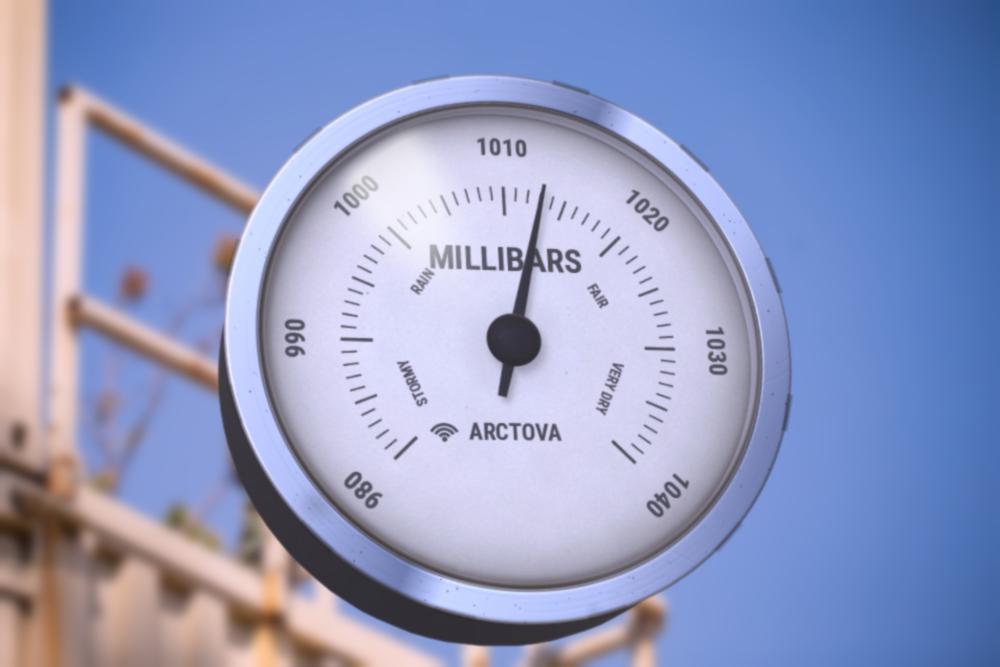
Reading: 1013 mbar
